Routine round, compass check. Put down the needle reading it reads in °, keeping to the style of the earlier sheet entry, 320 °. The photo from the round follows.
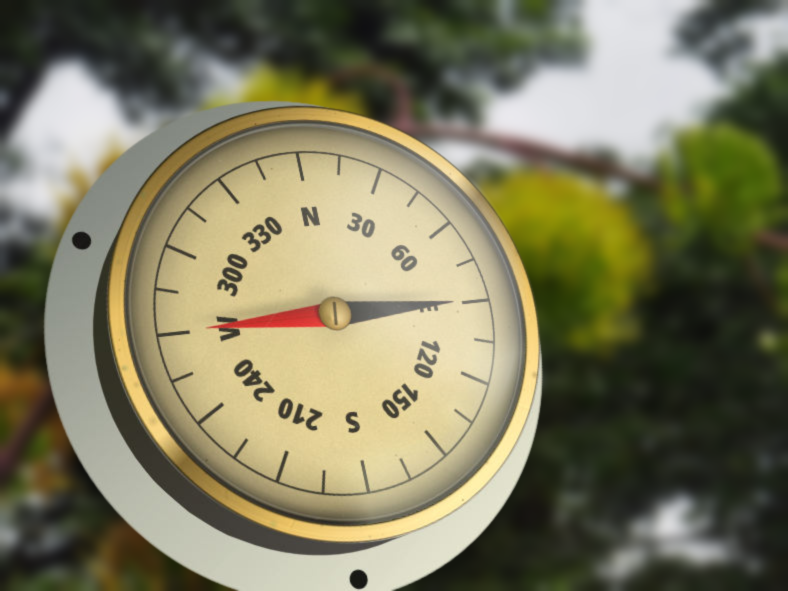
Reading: 270 °
